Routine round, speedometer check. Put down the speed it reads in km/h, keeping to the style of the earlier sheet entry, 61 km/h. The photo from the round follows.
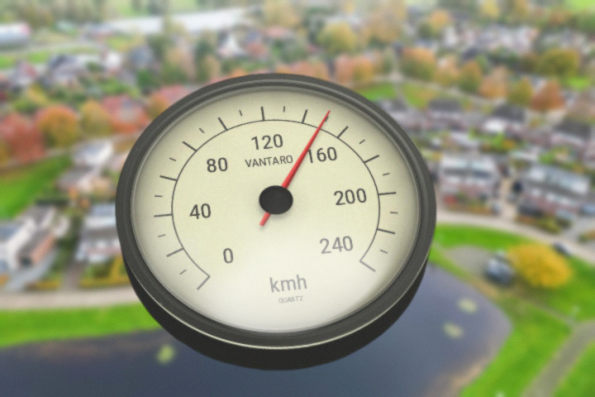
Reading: 150 km/h
